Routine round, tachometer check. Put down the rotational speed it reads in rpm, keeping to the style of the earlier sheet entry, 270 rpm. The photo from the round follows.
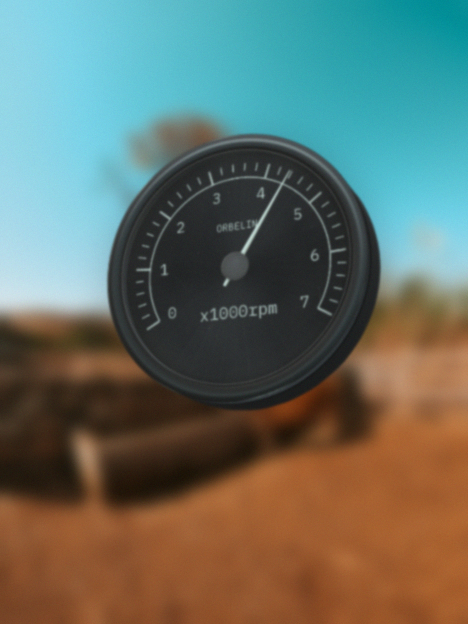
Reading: 4400 rpm
